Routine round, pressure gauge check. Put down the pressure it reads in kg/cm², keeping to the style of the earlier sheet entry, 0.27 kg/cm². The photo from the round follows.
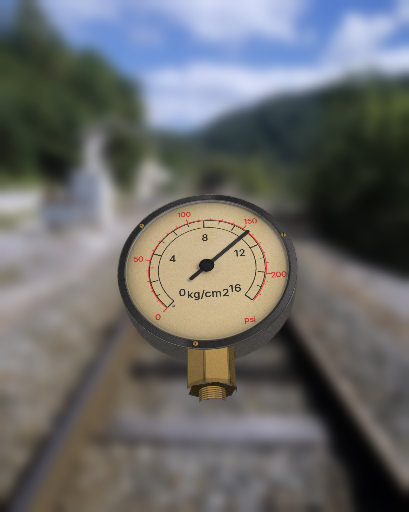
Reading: 11 kg/cm²
